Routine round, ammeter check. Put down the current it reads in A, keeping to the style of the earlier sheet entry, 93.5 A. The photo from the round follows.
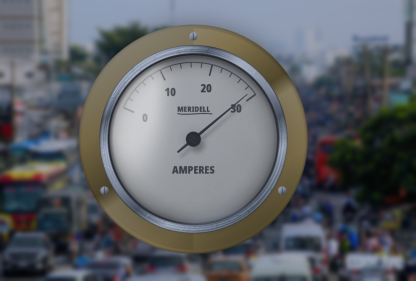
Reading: 29 A
